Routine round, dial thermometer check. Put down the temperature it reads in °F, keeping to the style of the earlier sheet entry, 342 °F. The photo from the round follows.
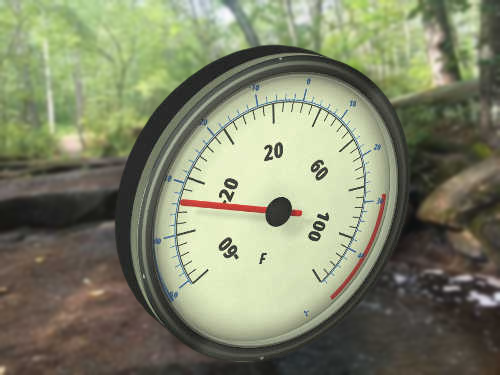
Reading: -28 °F
